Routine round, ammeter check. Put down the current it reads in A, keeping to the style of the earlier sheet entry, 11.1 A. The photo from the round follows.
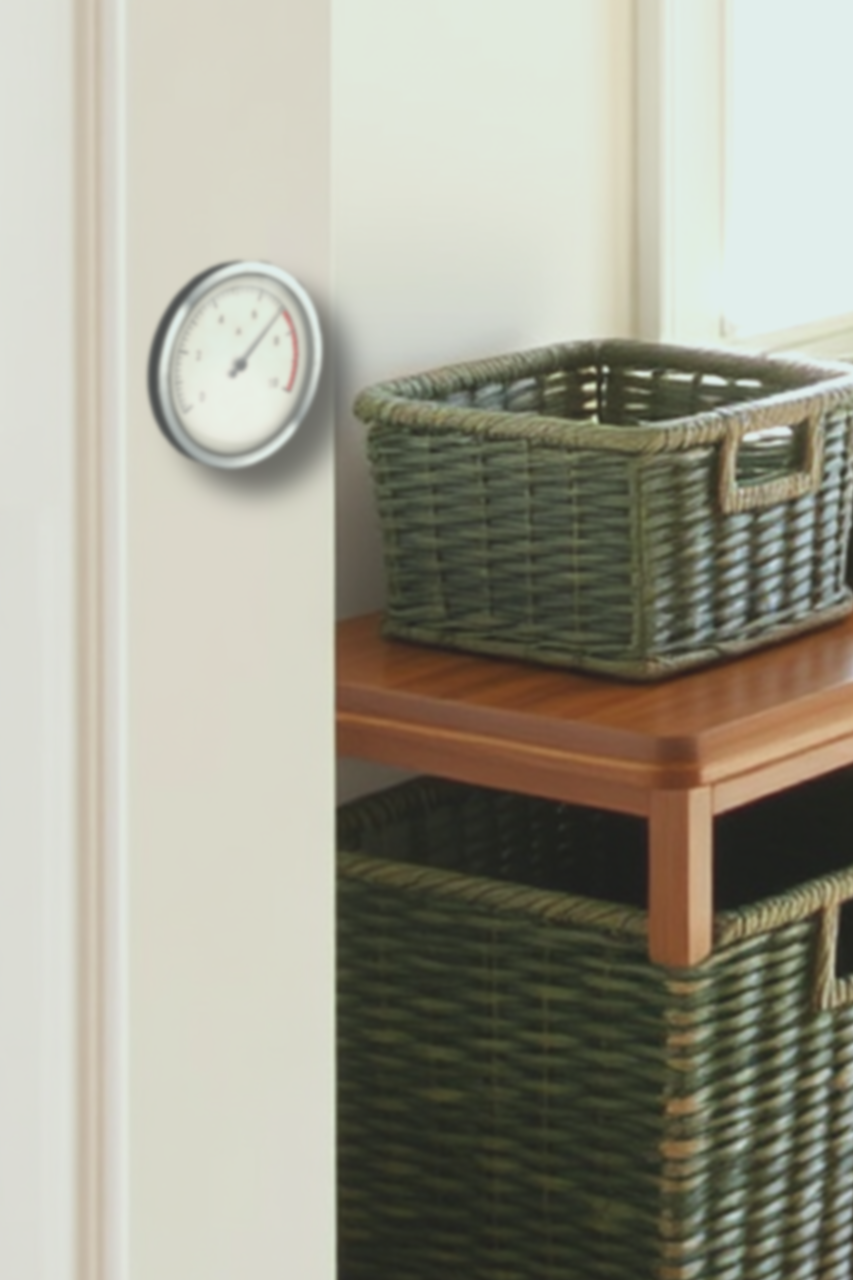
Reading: 7 A
